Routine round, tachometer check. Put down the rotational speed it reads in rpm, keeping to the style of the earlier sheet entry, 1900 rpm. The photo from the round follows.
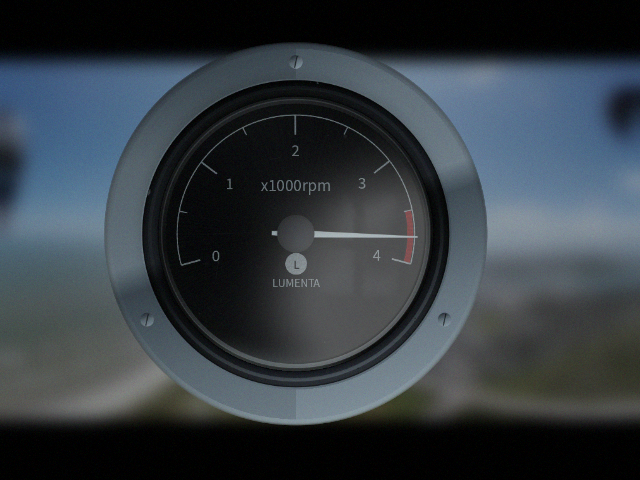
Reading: 3750 rpm
